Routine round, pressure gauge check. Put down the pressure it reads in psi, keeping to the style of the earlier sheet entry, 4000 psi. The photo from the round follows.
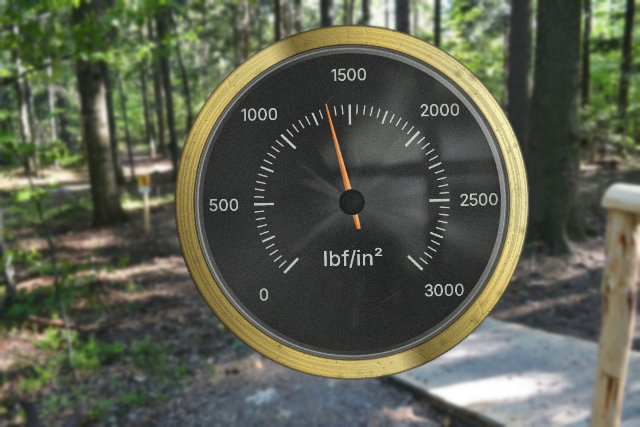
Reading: 1350 psi
